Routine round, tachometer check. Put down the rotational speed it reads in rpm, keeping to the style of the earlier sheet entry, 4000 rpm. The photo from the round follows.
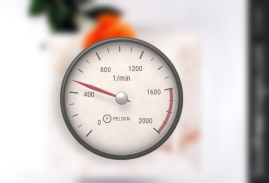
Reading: 500 rpm
